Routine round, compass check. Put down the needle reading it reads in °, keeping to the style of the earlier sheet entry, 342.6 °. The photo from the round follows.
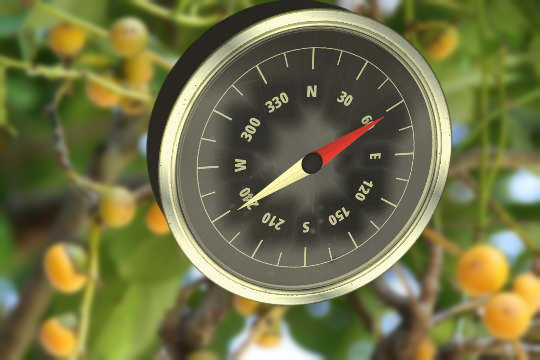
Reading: 60 °
